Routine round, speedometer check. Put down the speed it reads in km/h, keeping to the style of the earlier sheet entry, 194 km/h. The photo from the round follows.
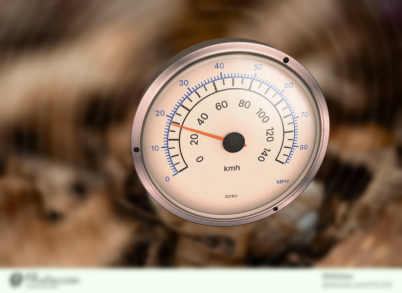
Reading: 30 km/h
